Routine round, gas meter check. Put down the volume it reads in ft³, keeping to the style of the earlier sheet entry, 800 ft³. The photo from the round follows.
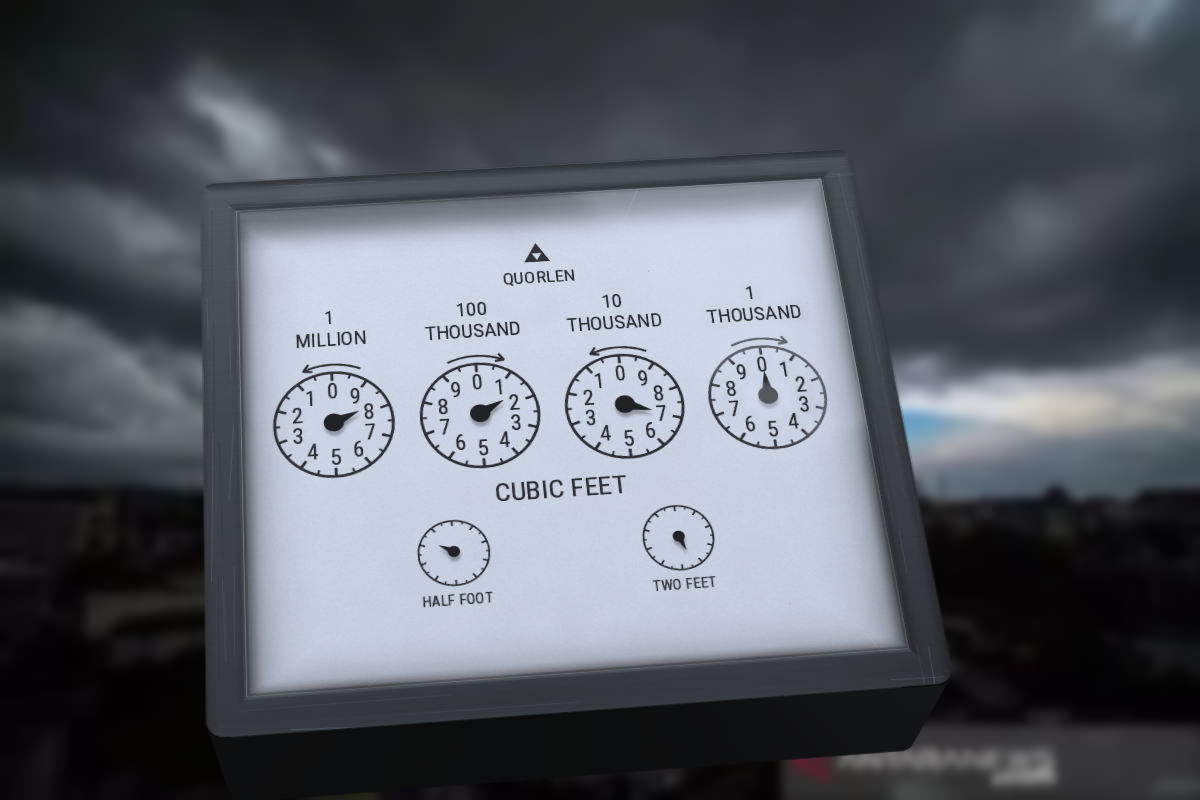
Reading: 817000 ft³
